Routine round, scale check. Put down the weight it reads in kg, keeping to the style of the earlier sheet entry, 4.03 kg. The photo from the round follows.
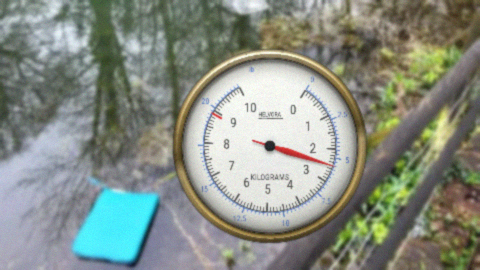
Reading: 2.5 kg
